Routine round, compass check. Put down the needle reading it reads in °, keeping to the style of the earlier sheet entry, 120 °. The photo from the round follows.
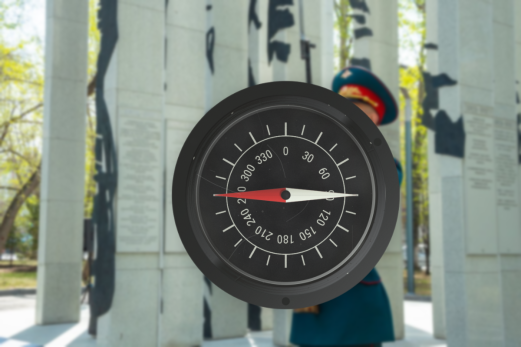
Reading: 270 °
